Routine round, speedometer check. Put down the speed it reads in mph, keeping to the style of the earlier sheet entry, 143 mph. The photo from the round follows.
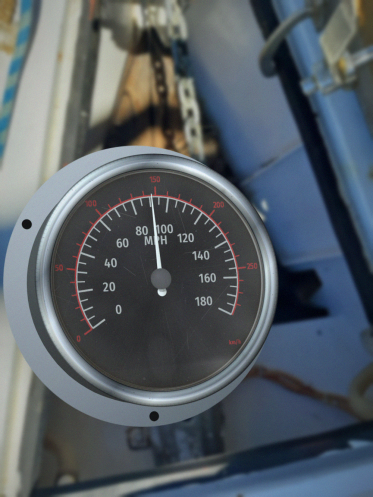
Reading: 90 mph
